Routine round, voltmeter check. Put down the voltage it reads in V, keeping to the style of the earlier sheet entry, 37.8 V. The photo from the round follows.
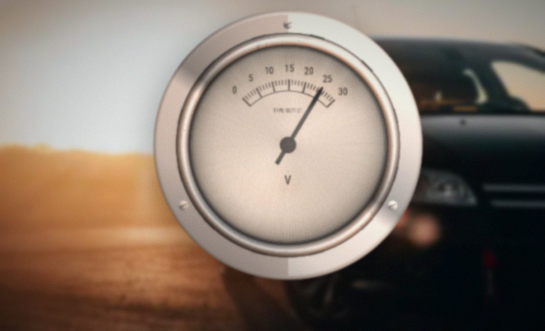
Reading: 25 V
